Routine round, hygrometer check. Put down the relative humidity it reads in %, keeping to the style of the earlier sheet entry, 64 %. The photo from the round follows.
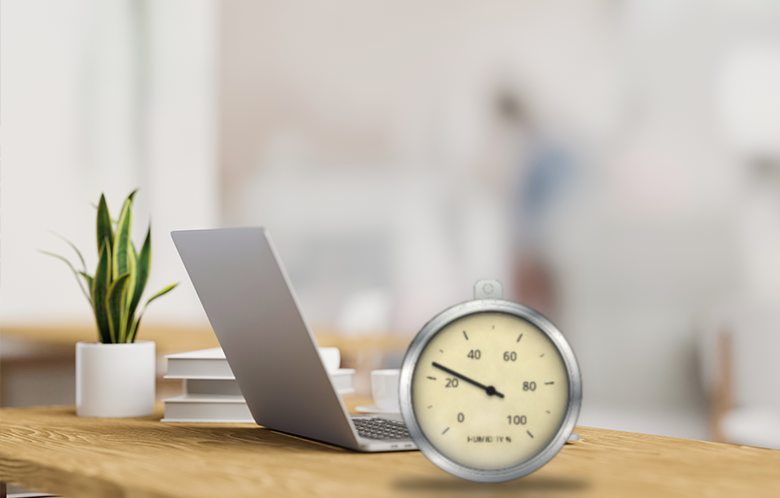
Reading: 25 %
